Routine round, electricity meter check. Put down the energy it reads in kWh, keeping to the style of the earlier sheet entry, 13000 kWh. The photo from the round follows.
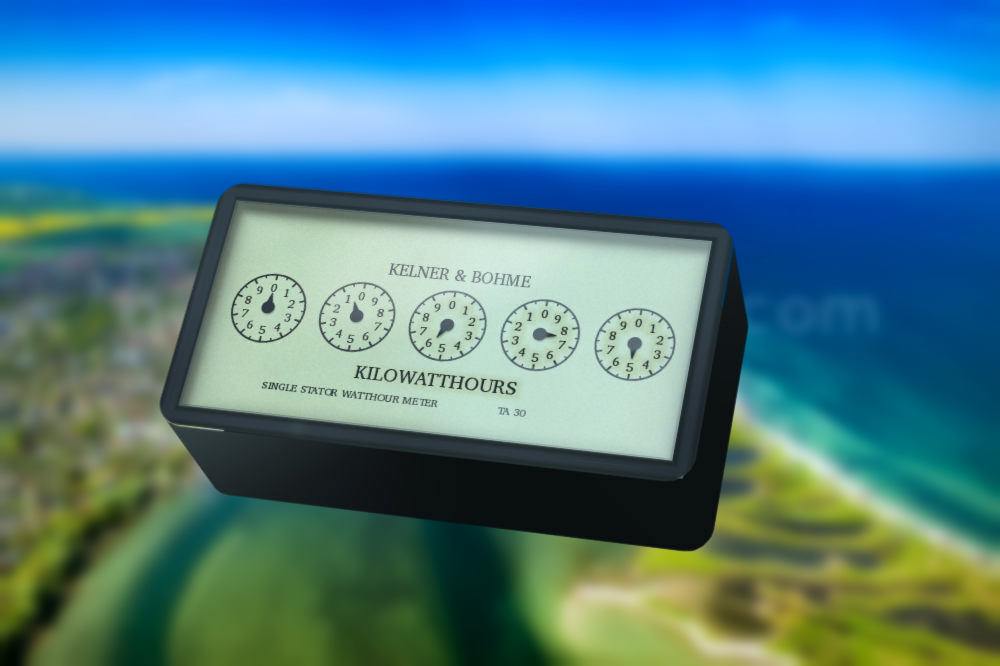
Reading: 575 kWh
